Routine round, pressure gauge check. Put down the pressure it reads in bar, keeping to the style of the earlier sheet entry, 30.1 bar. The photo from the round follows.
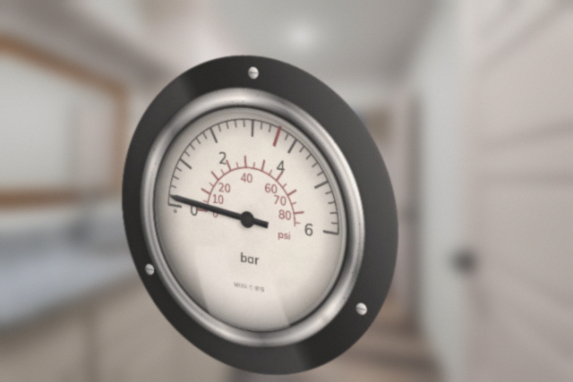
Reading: 0.2 bar
